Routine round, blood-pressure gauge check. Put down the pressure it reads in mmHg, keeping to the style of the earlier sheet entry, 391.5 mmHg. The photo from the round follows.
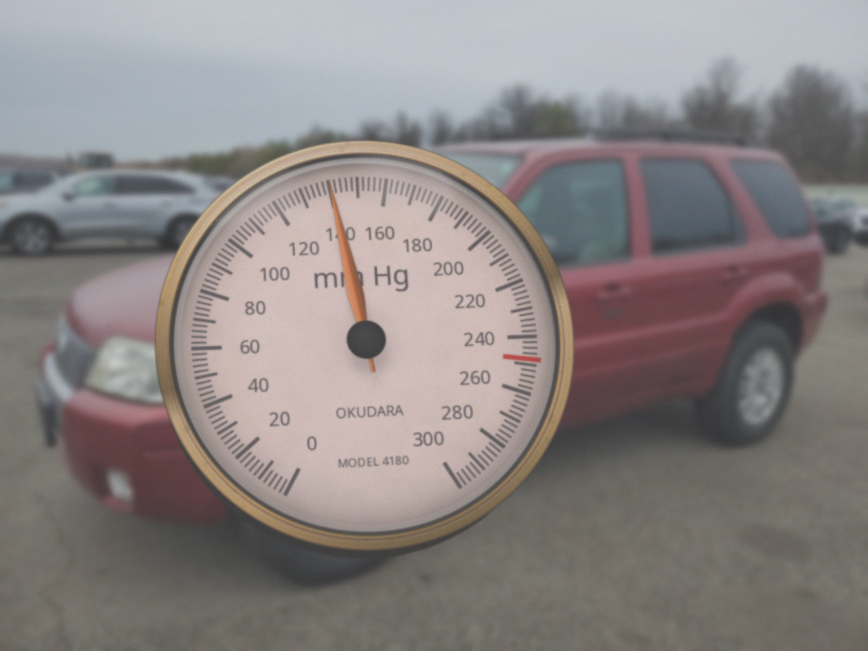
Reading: 140 mmHg
